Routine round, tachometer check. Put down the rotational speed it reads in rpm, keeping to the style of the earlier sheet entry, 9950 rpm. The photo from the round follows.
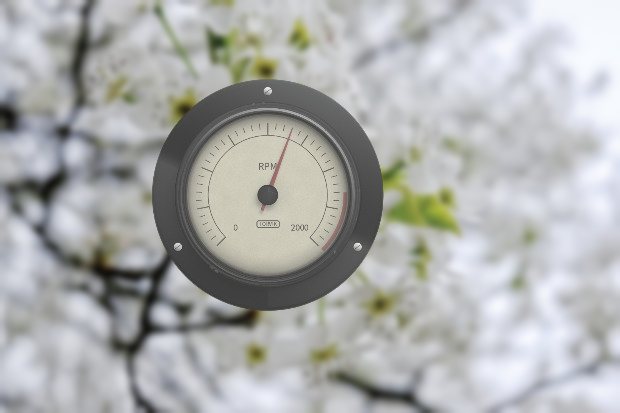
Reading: 1150 rpm
